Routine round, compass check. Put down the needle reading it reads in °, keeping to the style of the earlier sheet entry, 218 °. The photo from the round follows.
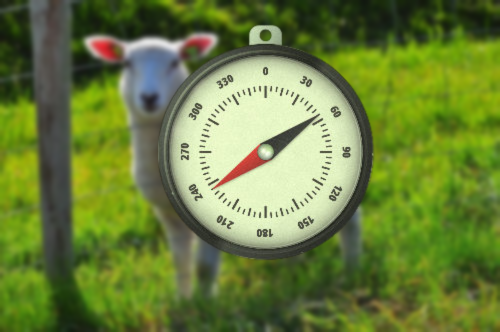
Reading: 235 °
